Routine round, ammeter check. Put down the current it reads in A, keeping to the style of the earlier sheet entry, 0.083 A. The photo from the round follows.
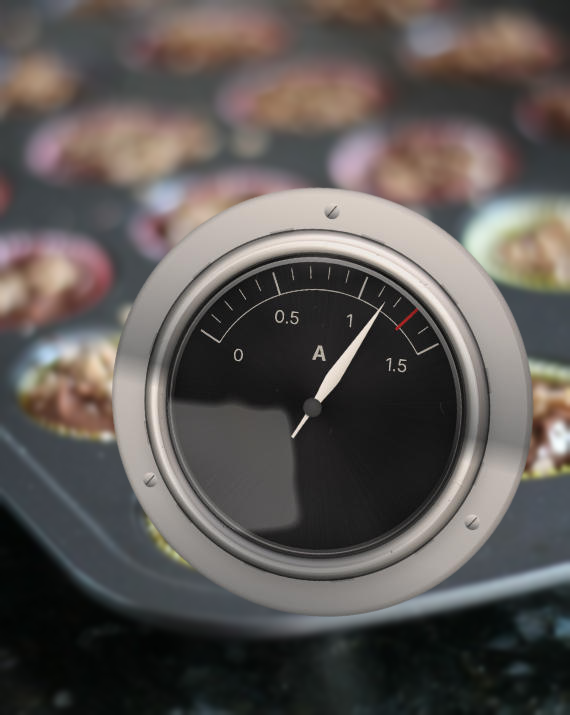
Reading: 1.15 A
